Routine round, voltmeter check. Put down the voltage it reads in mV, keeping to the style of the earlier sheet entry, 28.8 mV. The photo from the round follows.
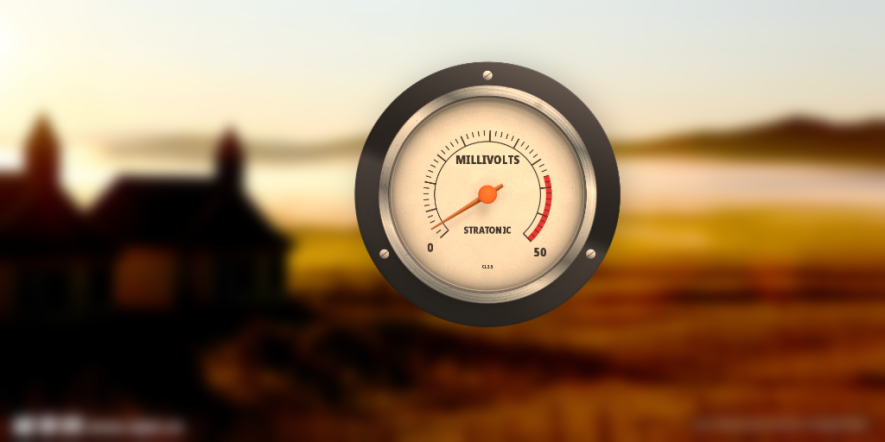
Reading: 2 mV
